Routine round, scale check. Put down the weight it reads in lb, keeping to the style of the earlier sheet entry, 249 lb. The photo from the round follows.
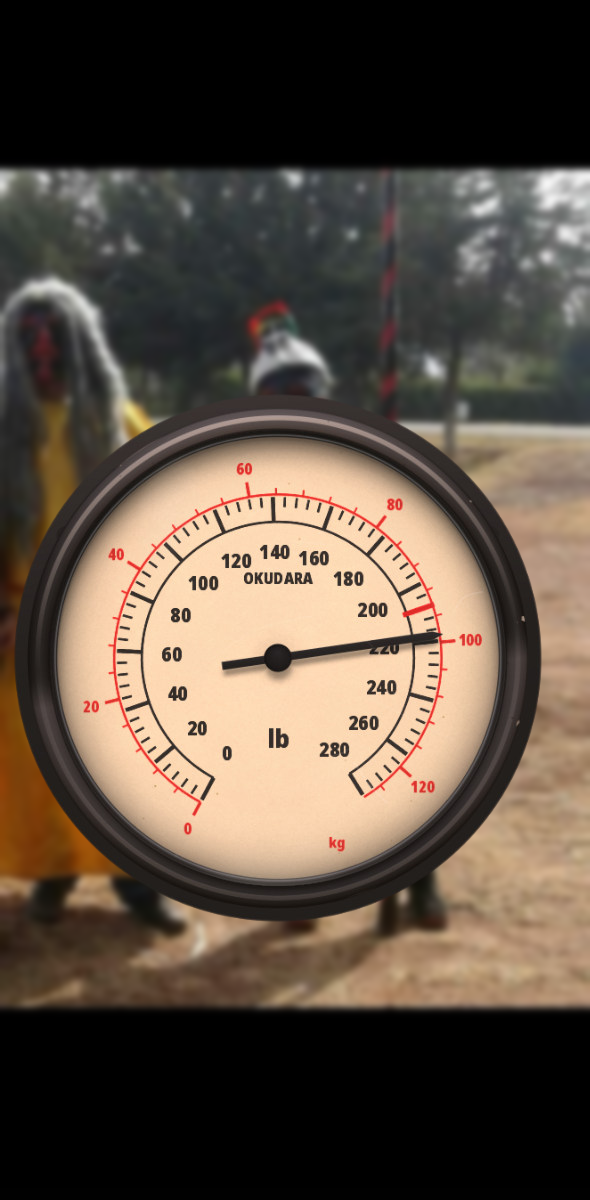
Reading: 218 lb
